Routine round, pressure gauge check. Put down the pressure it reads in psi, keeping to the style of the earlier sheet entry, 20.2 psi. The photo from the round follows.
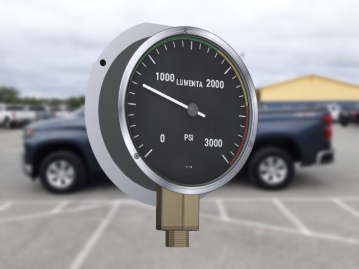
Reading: 700 psi
